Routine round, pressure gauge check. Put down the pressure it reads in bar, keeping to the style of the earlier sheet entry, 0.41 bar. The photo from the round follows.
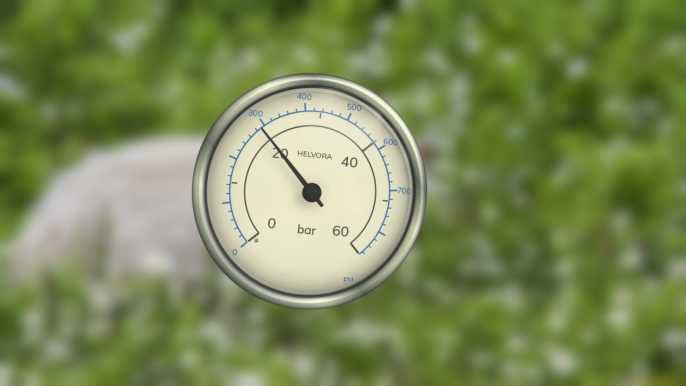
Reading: 20 bar
